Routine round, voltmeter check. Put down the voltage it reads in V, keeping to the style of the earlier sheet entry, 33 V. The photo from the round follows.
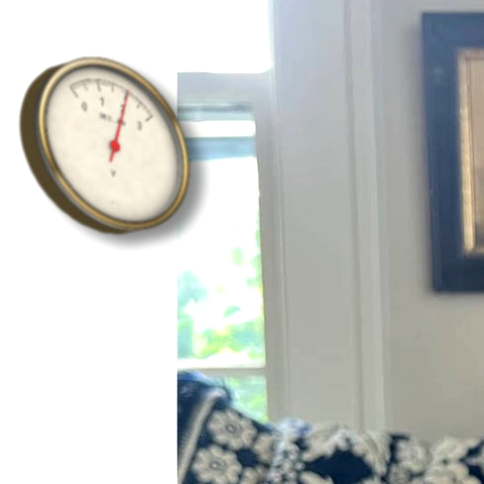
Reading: 2 V
